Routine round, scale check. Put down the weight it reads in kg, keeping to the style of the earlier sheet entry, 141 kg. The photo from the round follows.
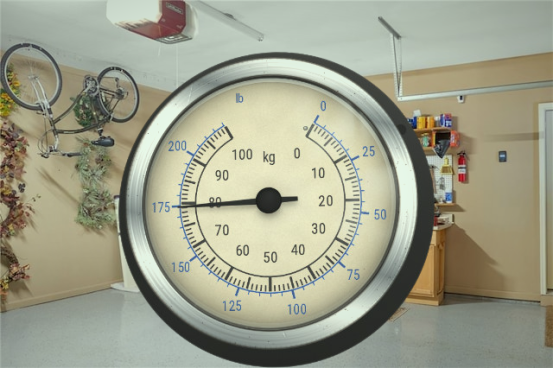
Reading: 79 kg
